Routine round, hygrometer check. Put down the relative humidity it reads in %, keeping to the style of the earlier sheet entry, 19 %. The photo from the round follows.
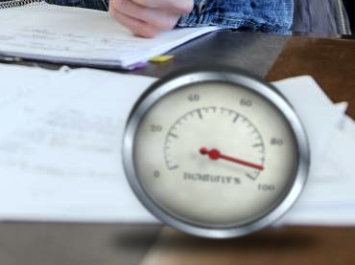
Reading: 92 %
